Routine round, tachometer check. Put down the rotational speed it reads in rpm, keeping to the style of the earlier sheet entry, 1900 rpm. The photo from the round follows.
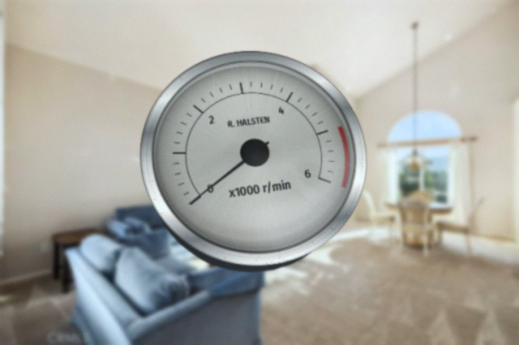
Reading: 0 rpm
